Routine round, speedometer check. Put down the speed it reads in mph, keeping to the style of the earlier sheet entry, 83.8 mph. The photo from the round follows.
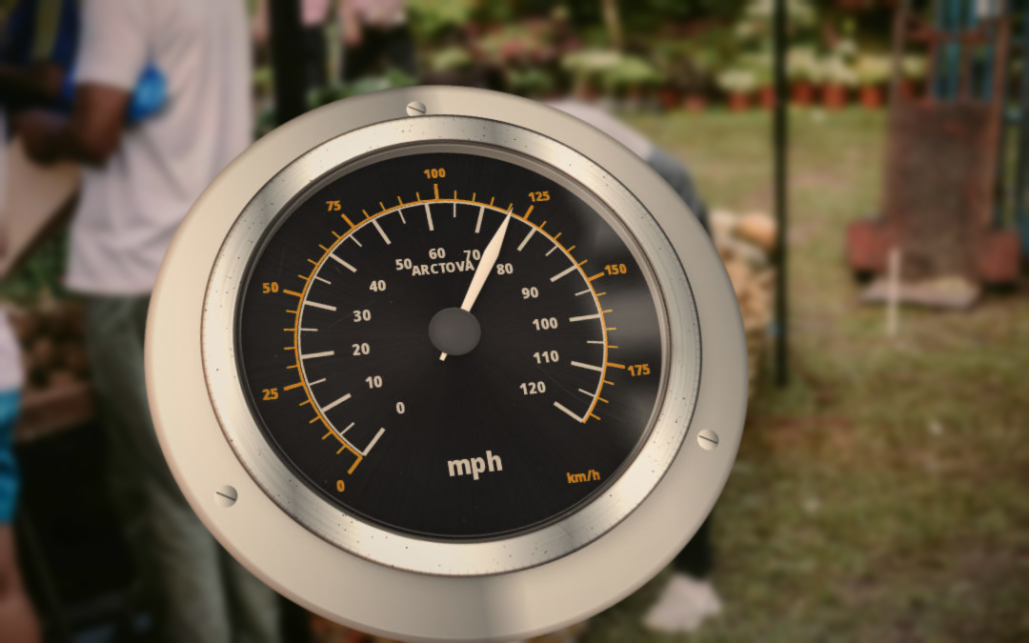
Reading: 75 mph
